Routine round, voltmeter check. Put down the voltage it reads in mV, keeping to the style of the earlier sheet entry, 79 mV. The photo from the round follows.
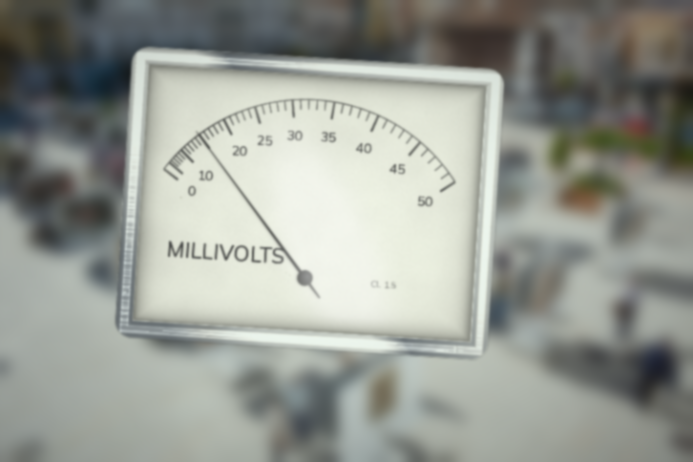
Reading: 15 mV
